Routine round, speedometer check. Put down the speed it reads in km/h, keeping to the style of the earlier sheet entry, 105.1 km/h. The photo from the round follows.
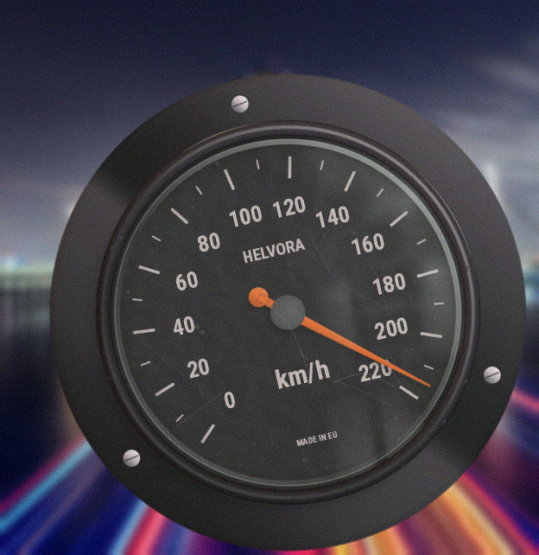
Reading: 215 km/h
